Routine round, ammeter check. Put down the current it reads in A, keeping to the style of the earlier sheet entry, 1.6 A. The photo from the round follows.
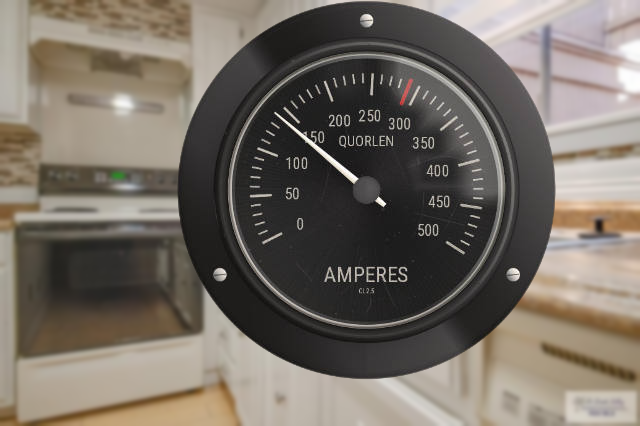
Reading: 140 A
